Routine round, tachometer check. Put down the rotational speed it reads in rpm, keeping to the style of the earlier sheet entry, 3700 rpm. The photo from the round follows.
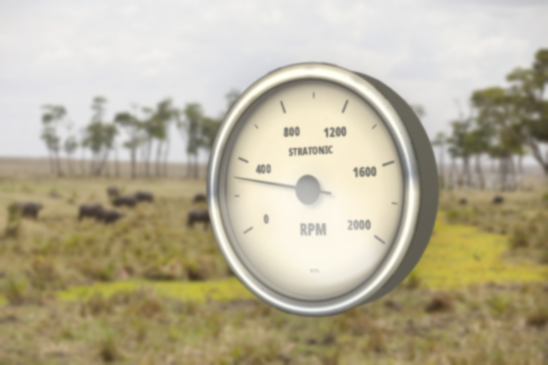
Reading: 300 rpm
